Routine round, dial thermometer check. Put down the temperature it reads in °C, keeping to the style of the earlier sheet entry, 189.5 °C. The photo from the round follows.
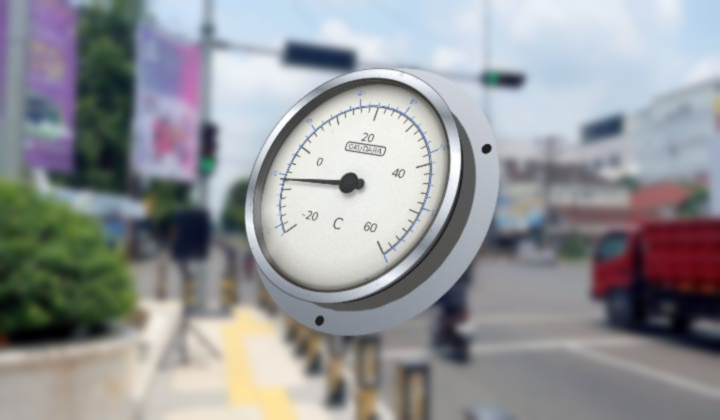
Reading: -8 °C
